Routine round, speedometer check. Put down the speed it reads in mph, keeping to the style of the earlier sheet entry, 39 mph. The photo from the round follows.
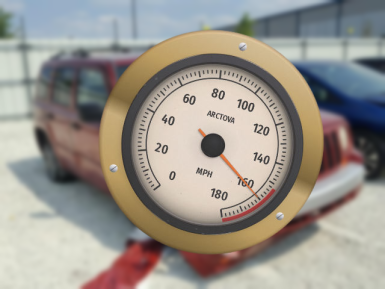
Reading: 160 mph
